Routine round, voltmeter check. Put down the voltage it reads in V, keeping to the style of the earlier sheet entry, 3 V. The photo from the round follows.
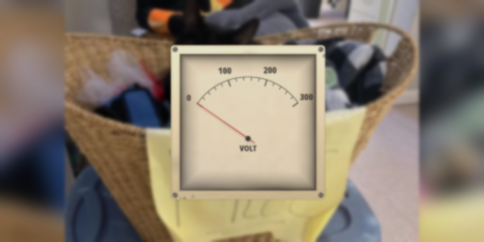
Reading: 0 V
